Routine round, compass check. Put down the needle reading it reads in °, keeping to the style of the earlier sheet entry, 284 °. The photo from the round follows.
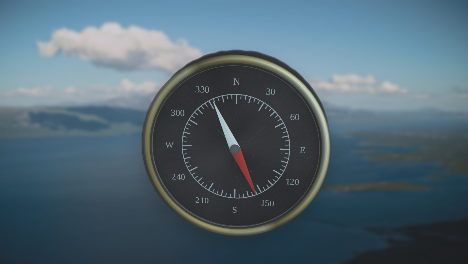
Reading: 155 °
